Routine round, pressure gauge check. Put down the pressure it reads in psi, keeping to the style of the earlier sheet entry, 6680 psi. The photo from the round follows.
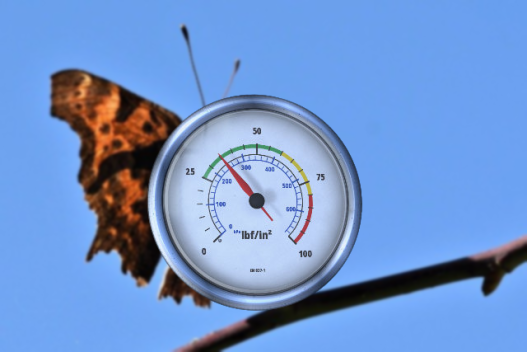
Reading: 35 psi
